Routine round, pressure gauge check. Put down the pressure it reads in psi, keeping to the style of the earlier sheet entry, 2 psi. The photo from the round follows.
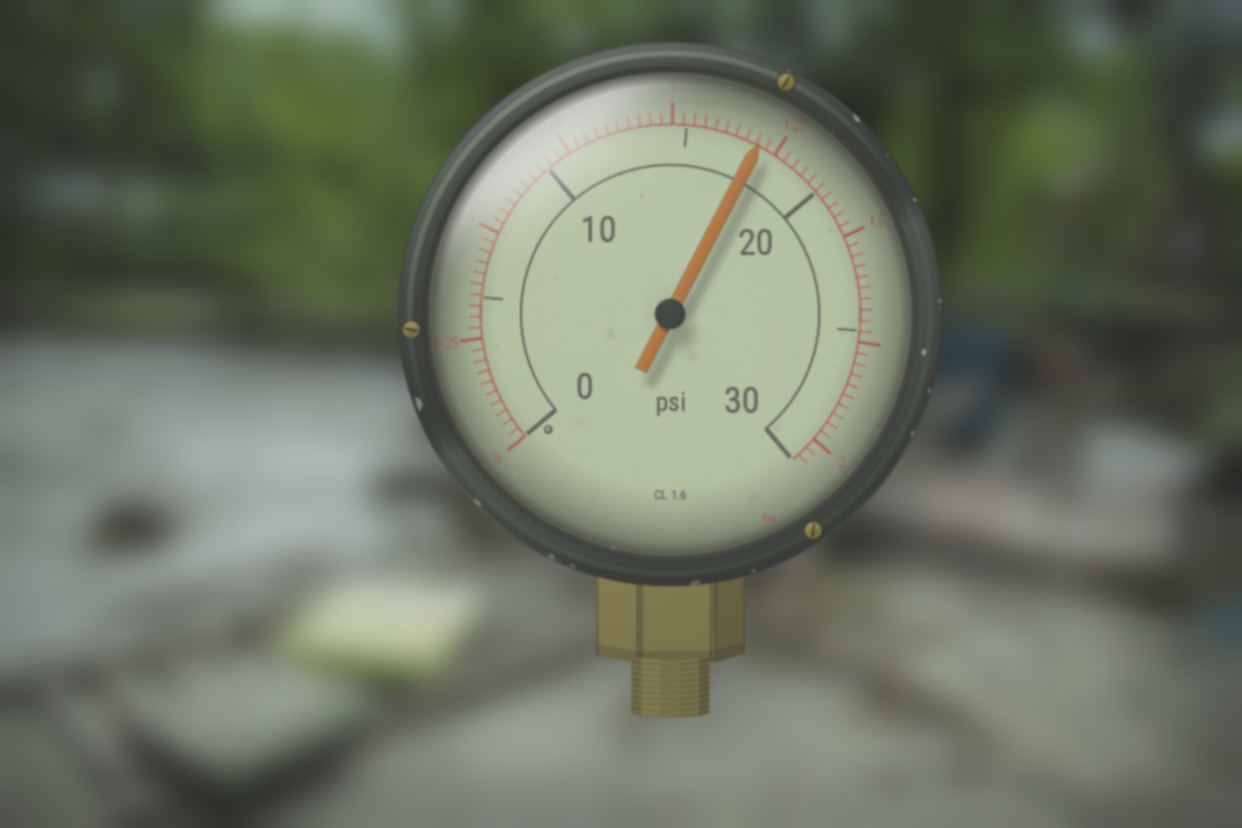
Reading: 17.5 psi
